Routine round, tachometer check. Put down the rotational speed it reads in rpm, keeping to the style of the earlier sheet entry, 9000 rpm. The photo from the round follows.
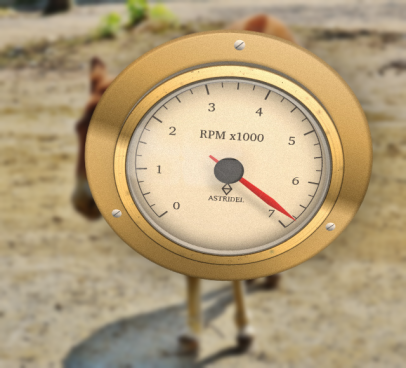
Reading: 6750 rpm
